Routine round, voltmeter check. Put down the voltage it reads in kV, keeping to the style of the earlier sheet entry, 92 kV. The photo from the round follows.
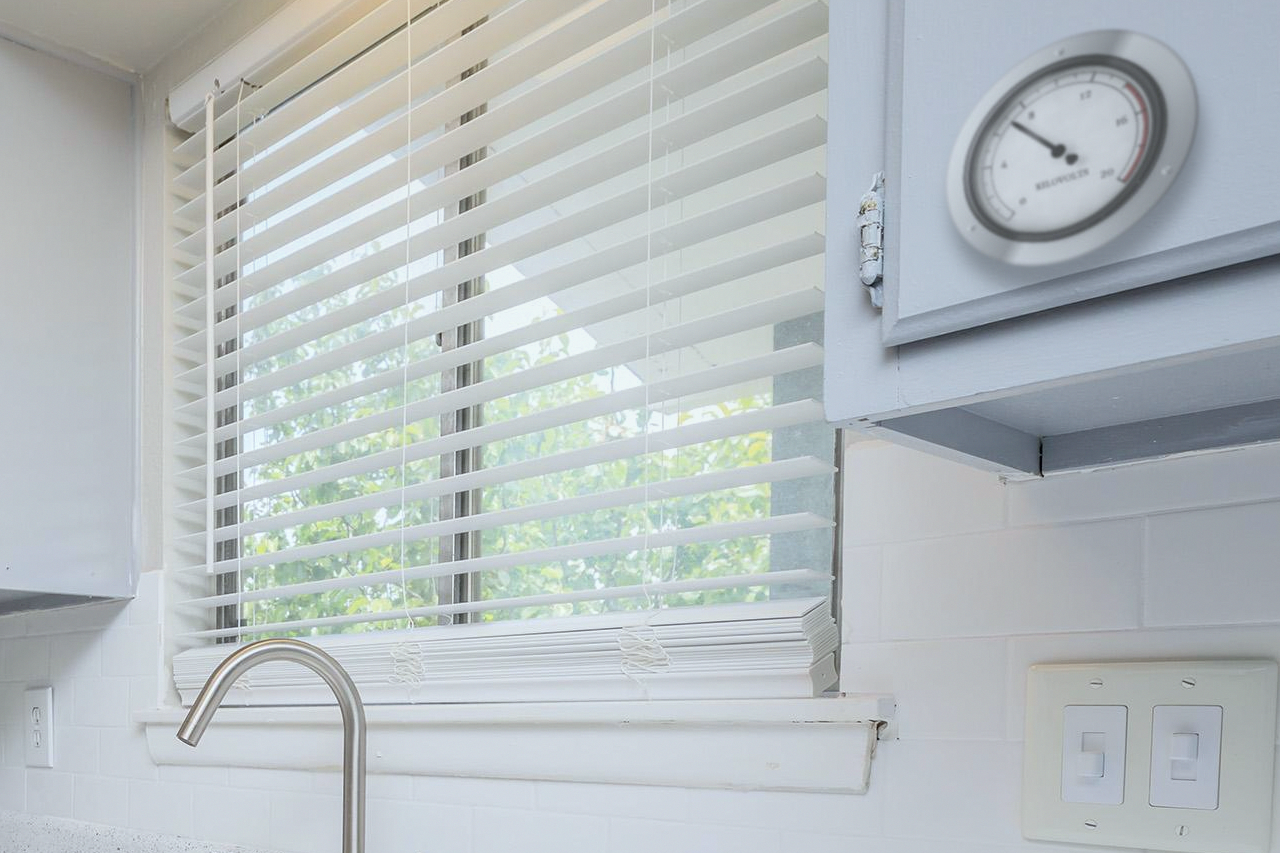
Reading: 7 kV
